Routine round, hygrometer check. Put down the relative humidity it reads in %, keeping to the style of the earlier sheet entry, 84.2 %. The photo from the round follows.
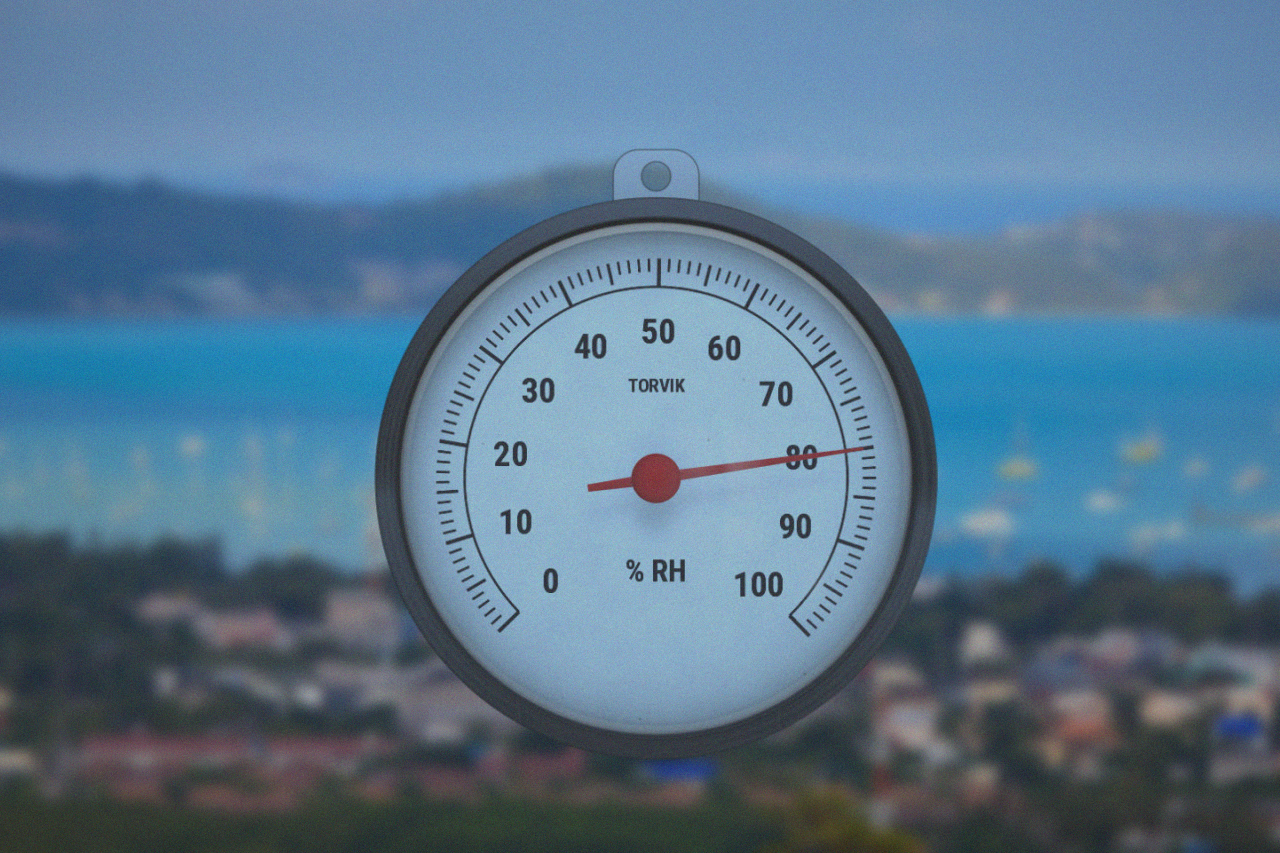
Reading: 80 %
